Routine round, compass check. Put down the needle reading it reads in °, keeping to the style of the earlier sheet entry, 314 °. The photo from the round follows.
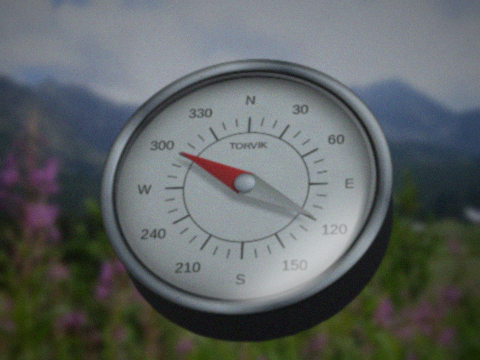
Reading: 300 °
